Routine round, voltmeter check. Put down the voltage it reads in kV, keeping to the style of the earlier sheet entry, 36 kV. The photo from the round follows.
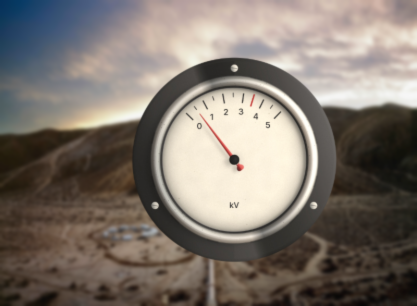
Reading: 0.5 kV
